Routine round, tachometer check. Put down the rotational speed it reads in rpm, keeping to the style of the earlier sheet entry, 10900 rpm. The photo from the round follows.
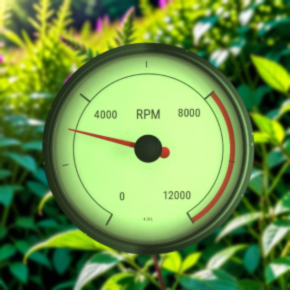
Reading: 3000 rpm
